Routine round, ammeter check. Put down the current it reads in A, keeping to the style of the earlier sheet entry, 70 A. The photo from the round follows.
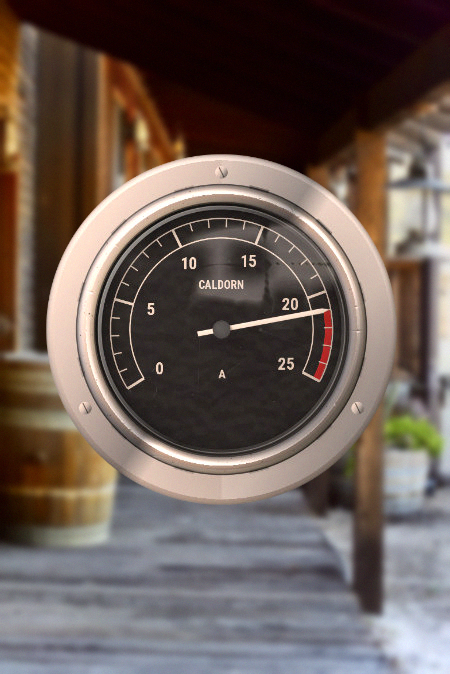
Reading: 21 A
